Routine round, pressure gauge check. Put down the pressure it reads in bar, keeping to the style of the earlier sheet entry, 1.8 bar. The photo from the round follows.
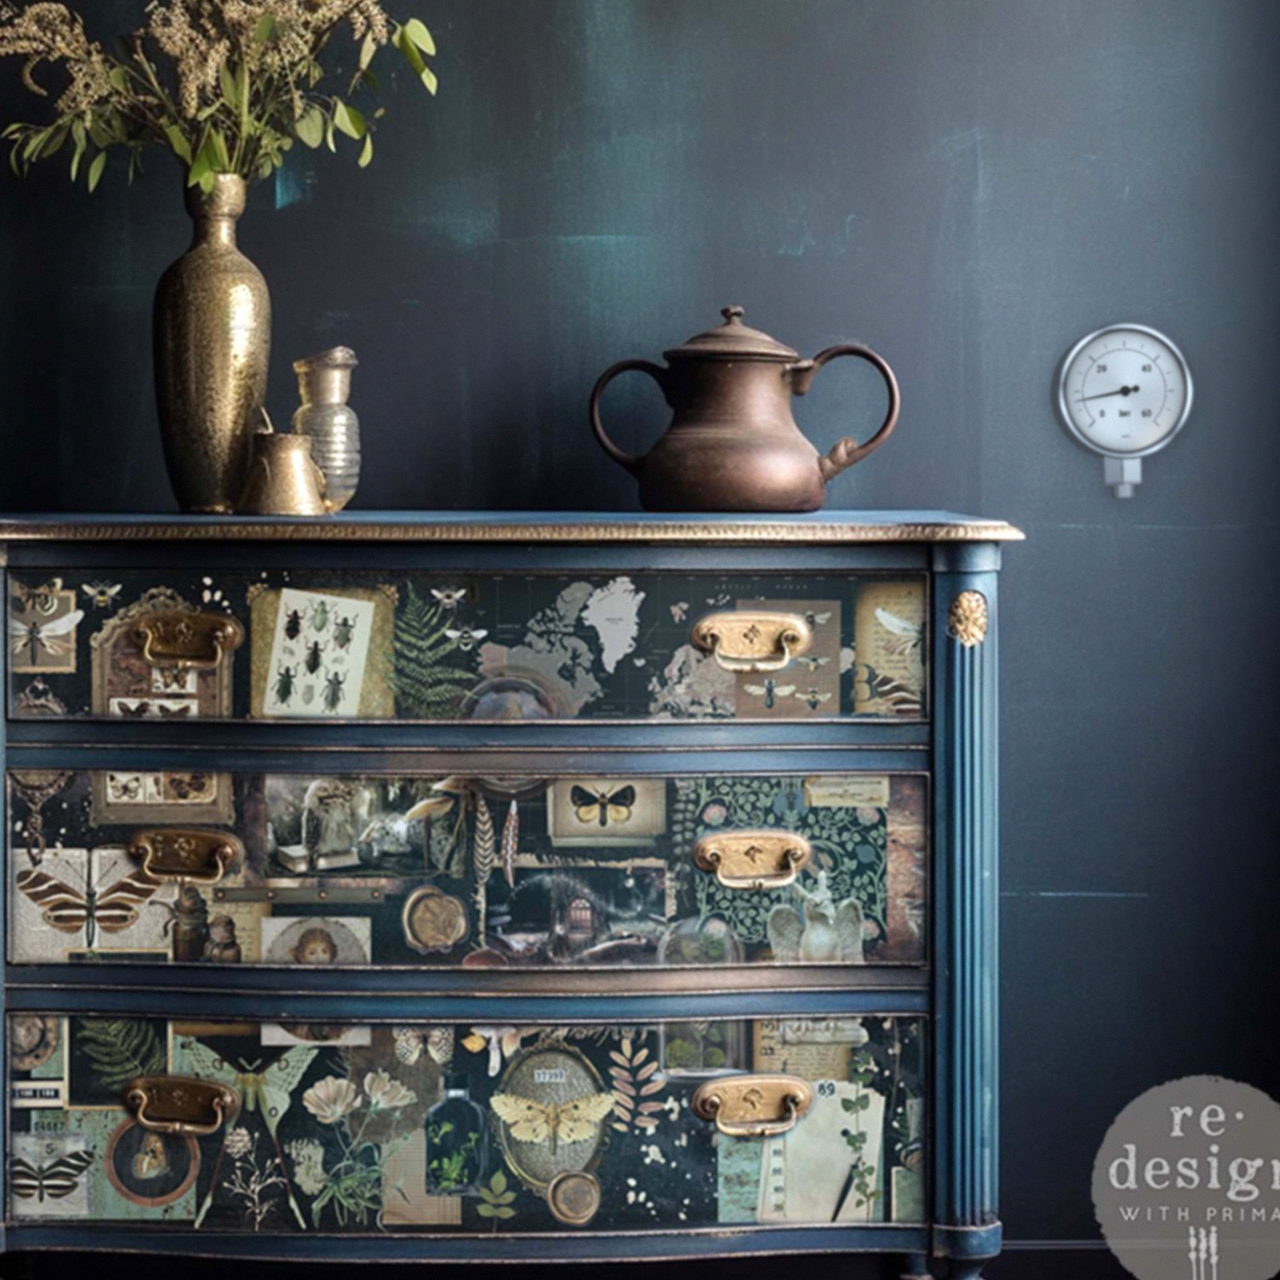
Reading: 7.5 bar
